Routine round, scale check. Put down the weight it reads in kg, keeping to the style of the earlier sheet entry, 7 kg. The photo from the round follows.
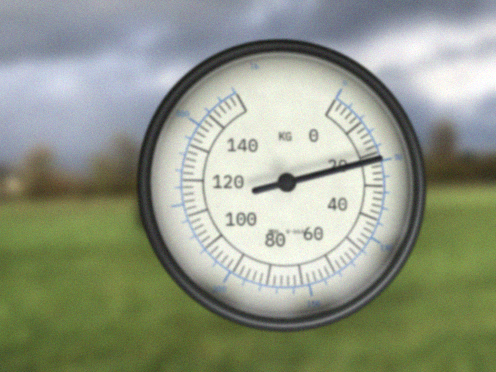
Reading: 22 kg
